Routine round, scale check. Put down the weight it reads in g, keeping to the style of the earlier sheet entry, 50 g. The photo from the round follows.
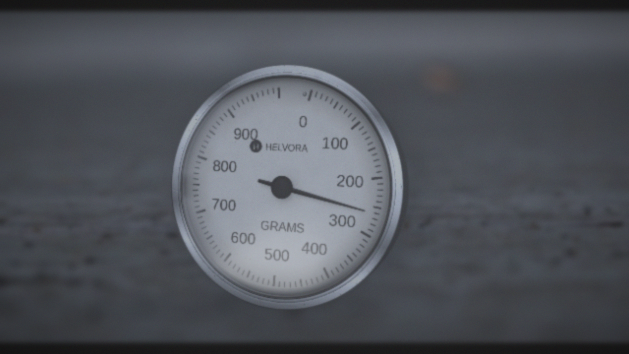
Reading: 260 g
